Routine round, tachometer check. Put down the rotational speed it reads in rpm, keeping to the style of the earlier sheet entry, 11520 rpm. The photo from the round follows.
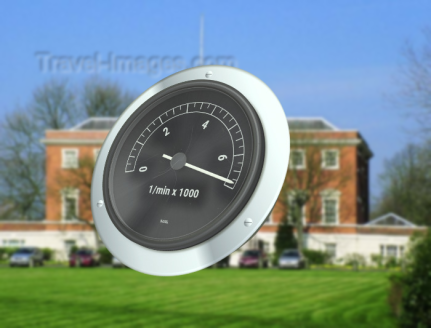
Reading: 6875 rpm
